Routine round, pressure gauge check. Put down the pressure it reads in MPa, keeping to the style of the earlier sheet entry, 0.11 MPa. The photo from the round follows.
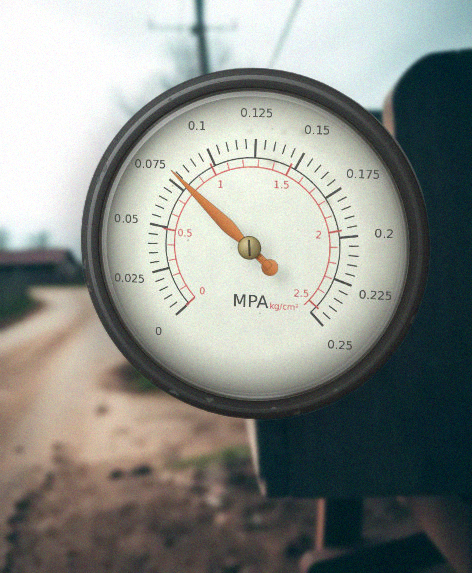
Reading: 0.08 MPa
